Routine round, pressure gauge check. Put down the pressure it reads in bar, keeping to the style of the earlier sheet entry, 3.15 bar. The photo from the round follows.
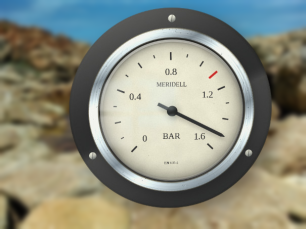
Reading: 1.5 bar
